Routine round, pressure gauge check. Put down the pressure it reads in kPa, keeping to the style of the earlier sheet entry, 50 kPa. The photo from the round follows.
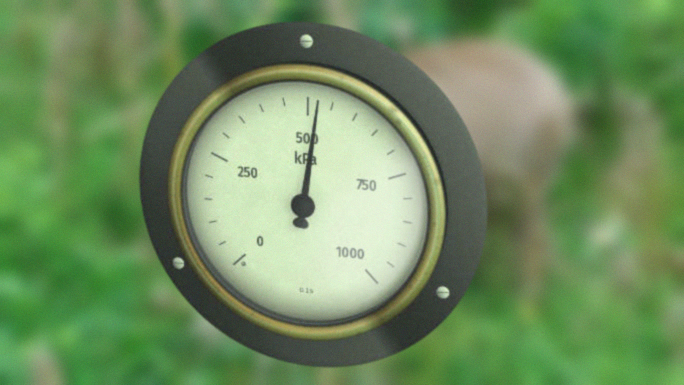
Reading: 525 kPa
